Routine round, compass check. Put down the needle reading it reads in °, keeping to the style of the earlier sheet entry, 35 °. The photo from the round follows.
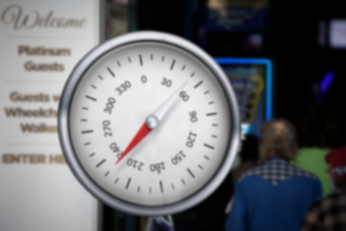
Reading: 230 °
